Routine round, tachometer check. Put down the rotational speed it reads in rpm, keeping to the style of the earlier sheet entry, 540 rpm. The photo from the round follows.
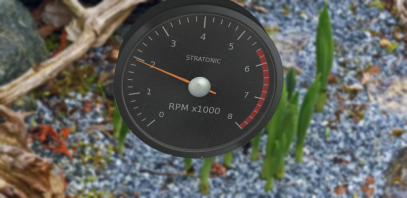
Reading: 2000 rpm
